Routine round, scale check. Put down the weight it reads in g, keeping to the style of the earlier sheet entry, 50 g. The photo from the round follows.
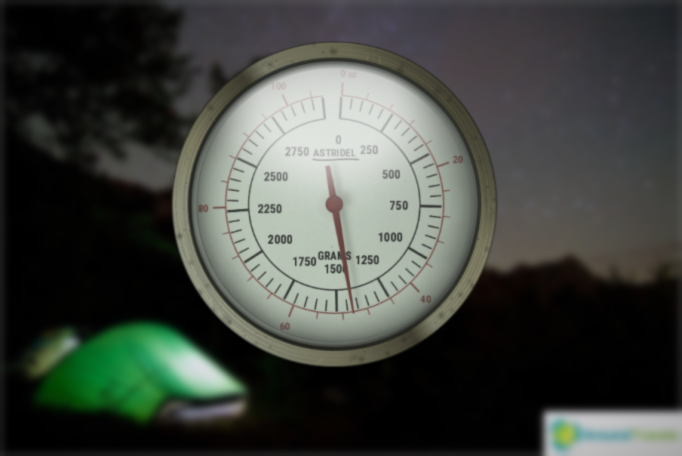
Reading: 1425 g
